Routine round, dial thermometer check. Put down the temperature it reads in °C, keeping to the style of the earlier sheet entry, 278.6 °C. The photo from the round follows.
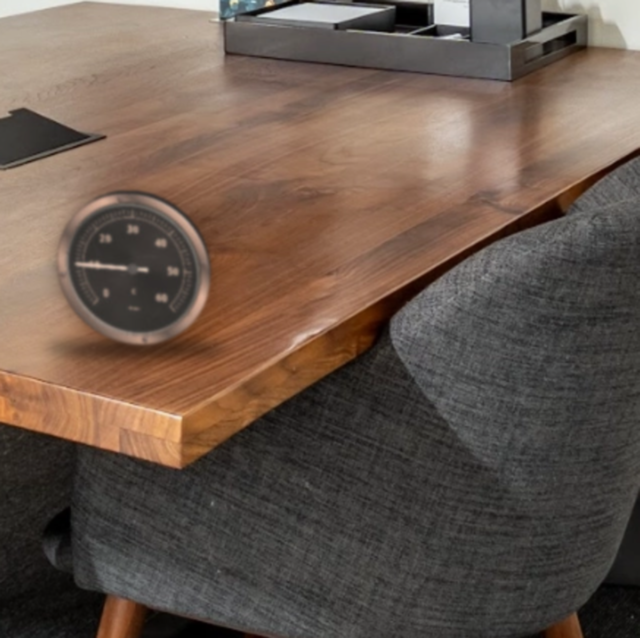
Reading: 10 °C
